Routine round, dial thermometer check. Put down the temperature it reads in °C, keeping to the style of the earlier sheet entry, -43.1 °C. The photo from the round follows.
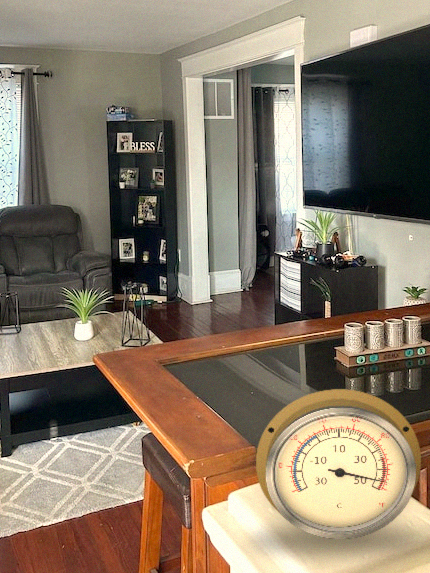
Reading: 45 °C
